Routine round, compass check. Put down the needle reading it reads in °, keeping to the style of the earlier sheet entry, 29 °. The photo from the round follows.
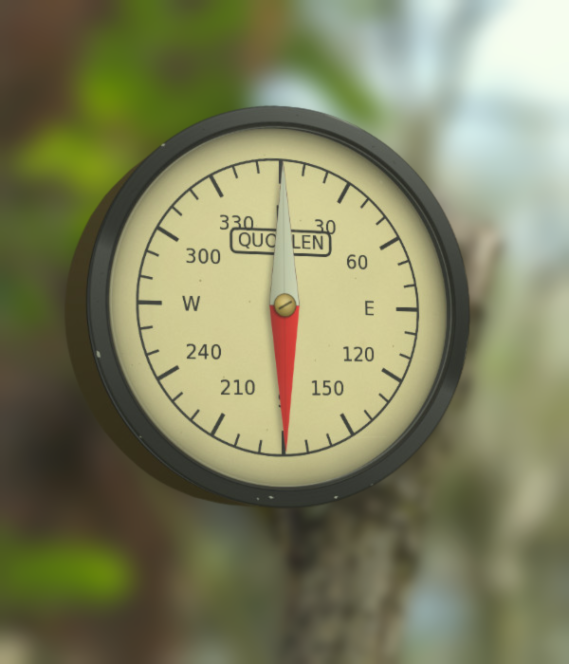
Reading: 180 °
